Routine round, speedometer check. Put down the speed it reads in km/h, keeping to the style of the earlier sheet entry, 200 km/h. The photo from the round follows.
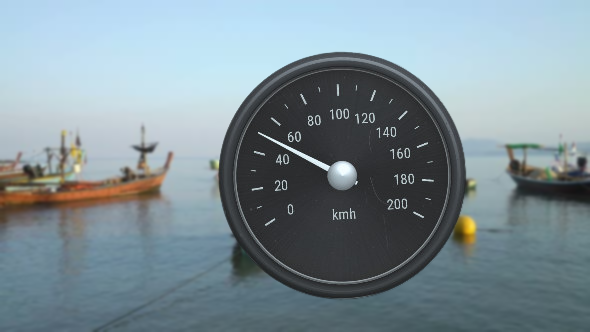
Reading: 50 km/h
